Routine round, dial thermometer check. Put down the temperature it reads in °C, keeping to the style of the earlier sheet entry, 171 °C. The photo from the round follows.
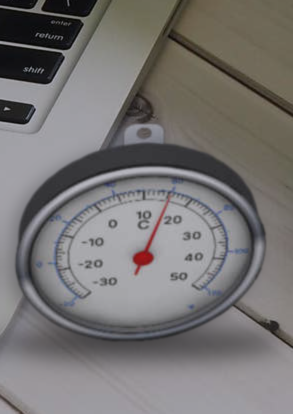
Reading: 15 °C
